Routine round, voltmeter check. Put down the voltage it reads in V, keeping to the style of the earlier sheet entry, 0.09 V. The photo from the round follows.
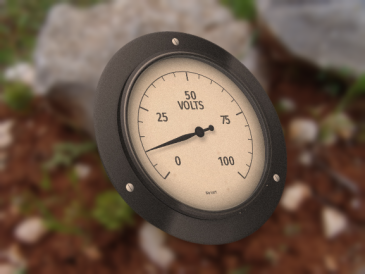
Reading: 10 V
